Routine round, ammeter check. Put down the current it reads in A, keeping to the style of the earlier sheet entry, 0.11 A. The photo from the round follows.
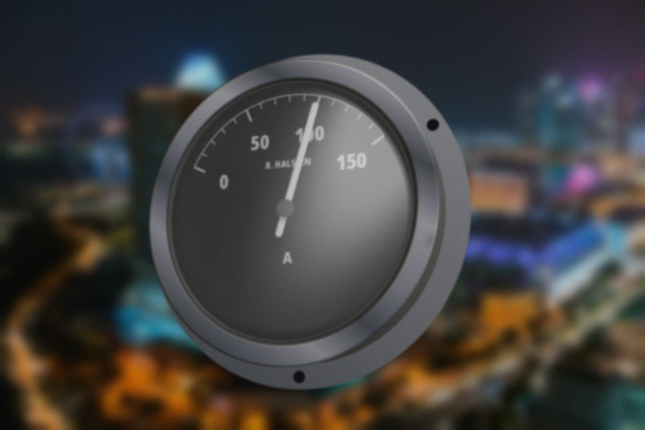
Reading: 100 A
